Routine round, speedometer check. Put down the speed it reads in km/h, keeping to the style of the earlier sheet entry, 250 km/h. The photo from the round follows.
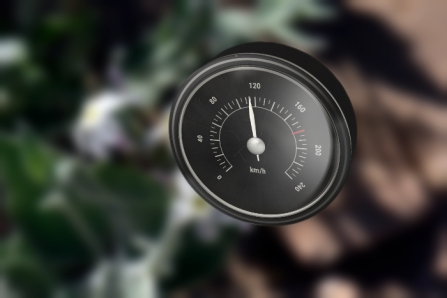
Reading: 115 km/h
